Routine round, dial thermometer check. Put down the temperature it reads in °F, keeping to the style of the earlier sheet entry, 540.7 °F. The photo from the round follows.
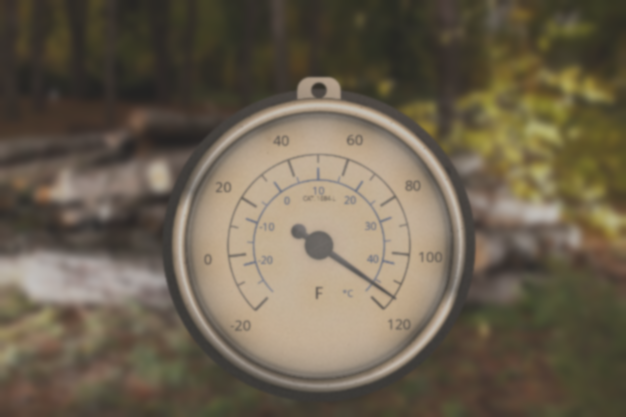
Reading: 115 °F
